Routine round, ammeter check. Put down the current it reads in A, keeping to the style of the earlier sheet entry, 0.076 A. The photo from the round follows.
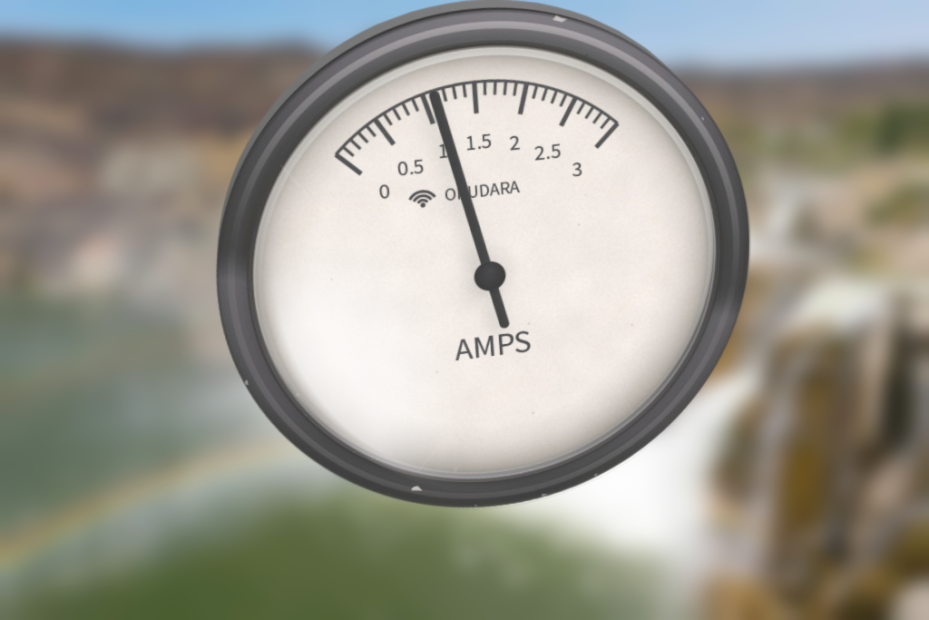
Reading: 1.1 A
